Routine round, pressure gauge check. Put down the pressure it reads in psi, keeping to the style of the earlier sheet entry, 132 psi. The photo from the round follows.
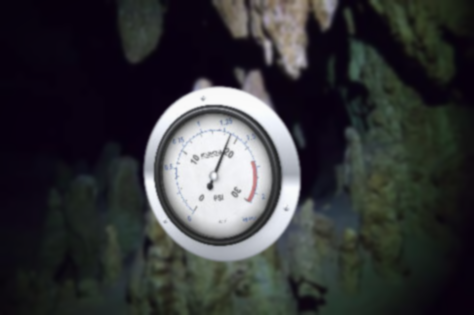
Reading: 19 psi
